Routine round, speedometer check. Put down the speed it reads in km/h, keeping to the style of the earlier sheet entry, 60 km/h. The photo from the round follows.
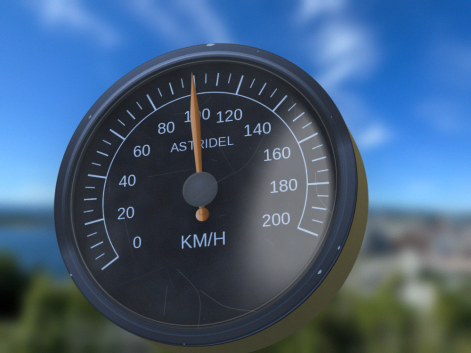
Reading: 100 km/h
